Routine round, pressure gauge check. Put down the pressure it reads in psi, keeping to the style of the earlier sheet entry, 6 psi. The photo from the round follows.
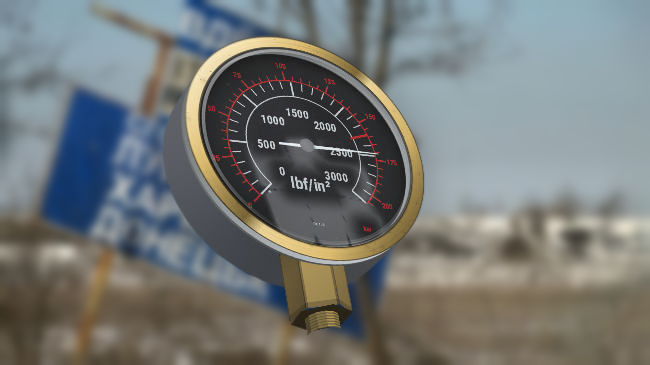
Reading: 2500 psi
